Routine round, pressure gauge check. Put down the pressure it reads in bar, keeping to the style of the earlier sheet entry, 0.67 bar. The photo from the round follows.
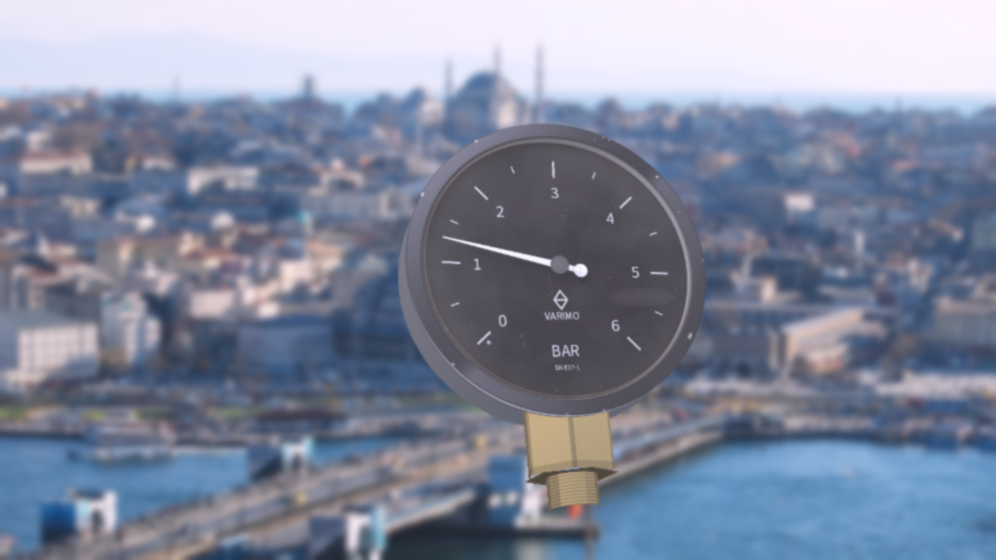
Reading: 1.25 bar
